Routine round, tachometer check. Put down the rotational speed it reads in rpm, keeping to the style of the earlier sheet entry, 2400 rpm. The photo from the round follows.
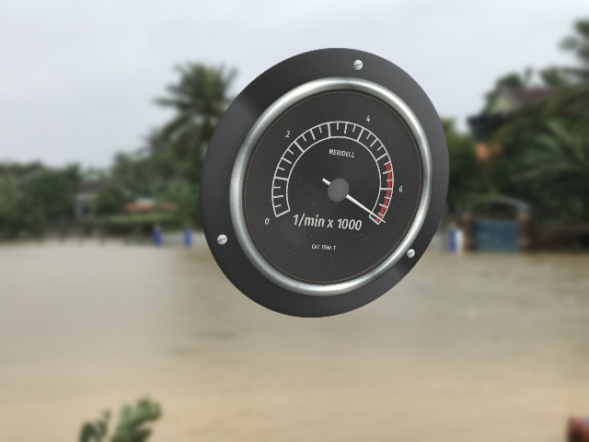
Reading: 6875 rpm
